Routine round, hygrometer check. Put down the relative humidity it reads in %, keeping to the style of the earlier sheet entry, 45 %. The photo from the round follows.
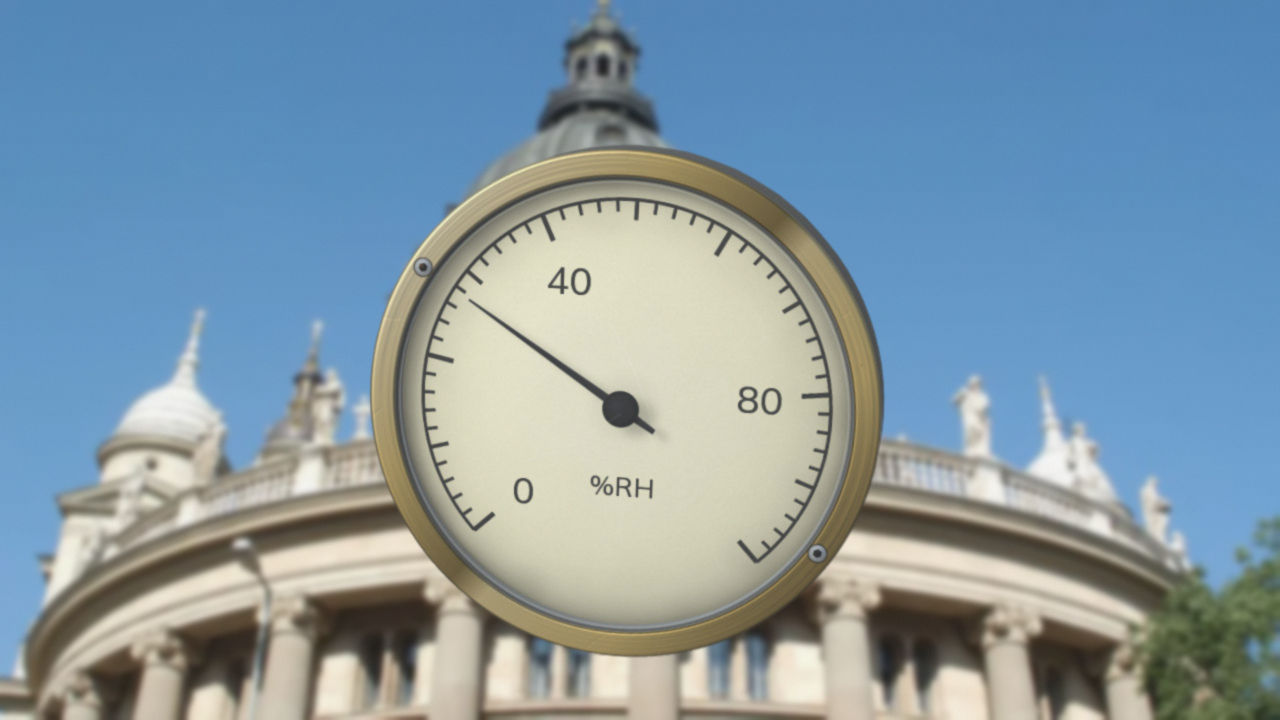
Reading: 28 %
